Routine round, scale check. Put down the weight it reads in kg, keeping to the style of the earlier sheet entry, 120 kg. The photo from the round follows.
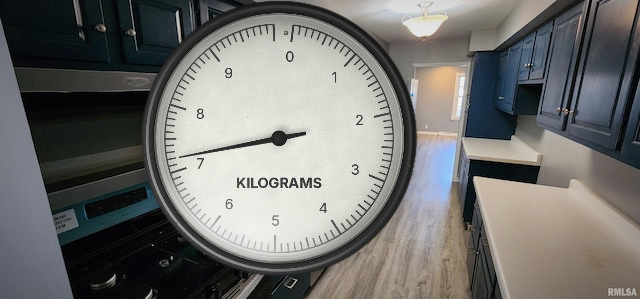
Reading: 7.2 kg
